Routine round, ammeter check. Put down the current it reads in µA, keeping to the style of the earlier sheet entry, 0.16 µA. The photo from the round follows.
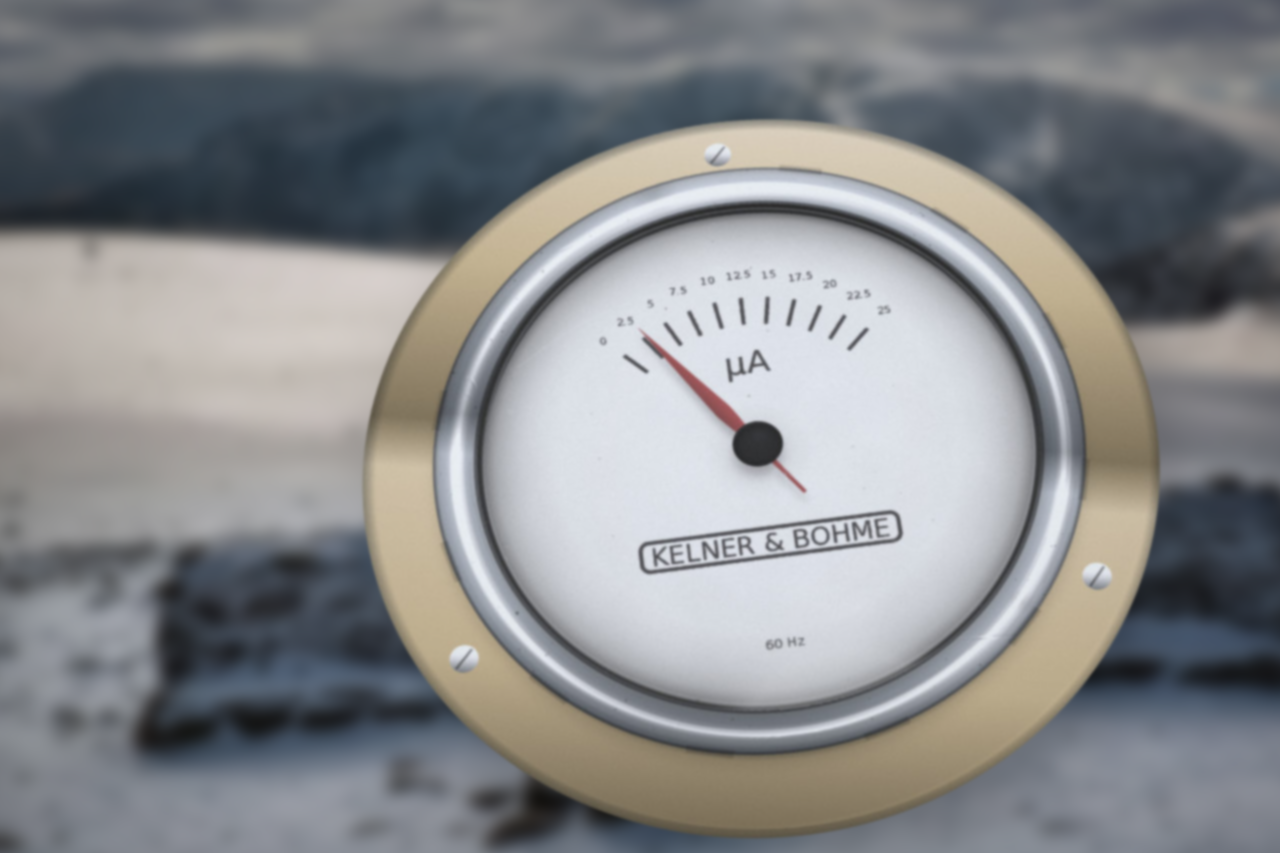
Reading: 2.5 µA
